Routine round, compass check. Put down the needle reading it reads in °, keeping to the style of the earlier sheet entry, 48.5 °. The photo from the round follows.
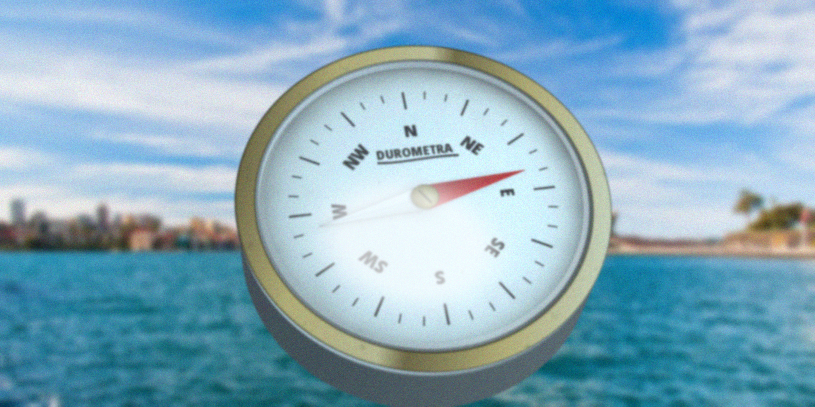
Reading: 80 °
